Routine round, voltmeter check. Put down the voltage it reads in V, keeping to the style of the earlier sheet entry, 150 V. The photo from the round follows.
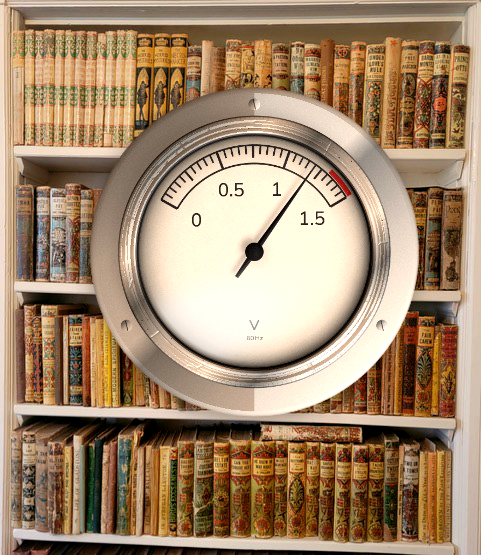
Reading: 1.2 V
